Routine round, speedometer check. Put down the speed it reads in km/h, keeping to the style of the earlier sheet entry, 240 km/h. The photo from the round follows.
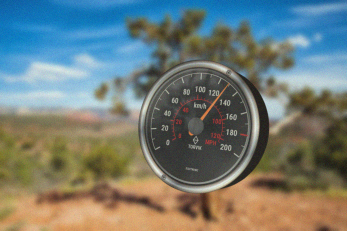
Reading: 130 km/h
